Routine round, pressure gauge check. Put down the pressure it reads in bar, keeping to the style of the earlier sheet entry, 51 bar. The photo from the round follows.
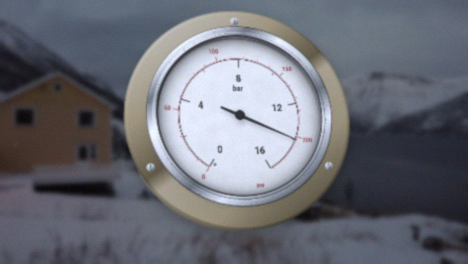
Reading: 14 bar
